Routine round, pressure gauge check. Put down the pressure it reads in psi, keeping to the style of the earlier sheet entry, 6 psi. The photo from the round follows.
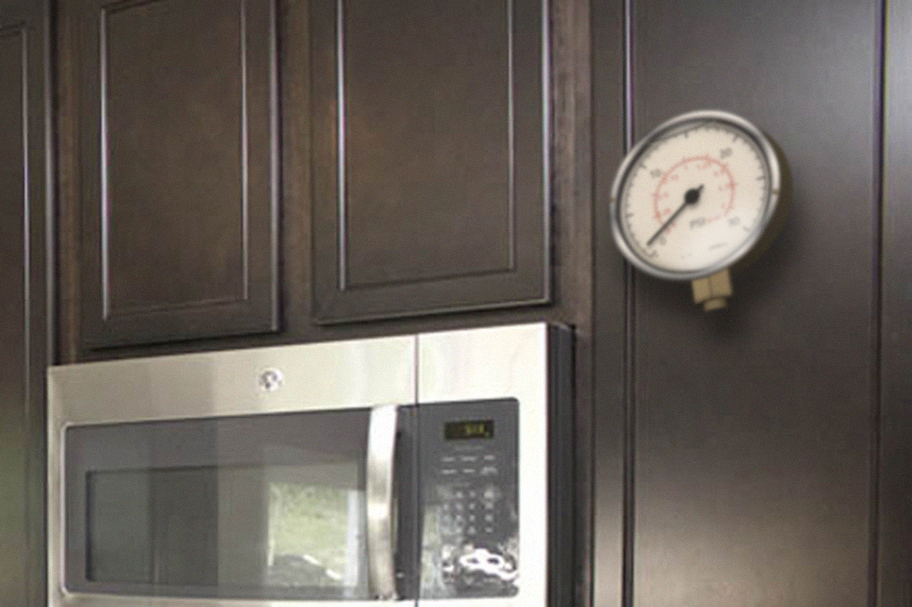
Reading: 1 psi
